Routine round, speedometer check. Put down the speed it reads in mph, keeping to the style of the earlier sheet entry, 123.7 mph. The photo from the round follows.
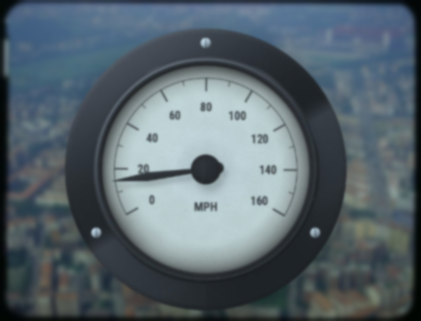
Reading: 15 mph
